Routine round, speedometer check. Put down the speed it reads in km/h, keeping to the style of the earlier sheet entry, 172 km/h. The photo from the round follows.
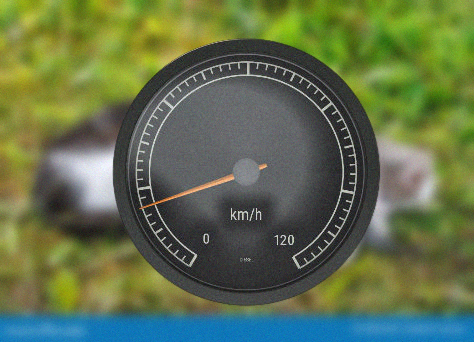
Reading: 16 km/h
